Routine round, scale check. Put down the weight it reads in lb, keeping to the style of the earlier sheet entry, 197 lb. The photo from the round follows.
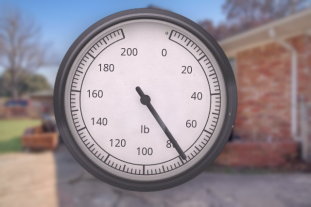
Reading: 78 lb
